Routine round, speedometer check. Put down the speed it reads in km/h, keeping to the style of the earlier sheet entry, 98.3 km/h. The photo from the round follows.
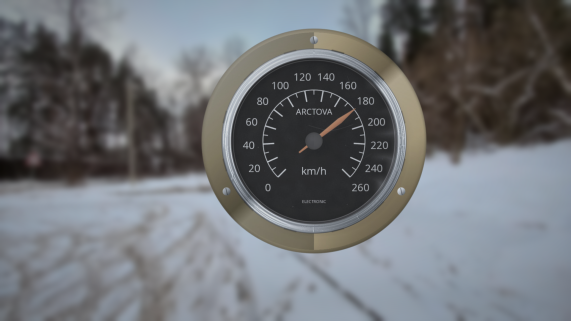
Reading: 180 km/h
